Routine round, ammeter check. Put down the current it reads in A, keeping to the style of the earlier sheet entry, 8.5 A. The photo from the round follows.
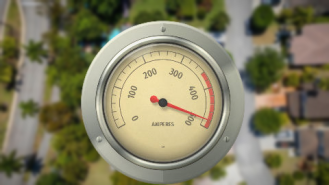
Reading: 480 A
